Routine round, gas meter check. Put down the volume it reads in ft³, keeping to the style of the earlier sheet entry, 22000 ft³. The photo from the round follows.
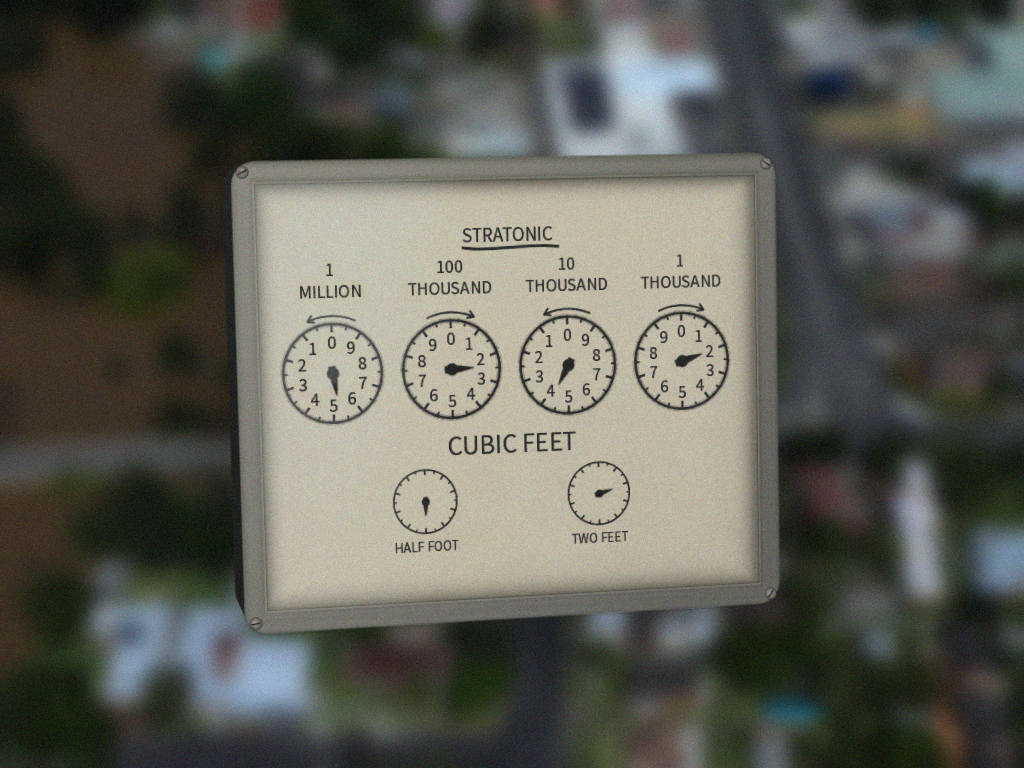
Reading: 524200 ft³
